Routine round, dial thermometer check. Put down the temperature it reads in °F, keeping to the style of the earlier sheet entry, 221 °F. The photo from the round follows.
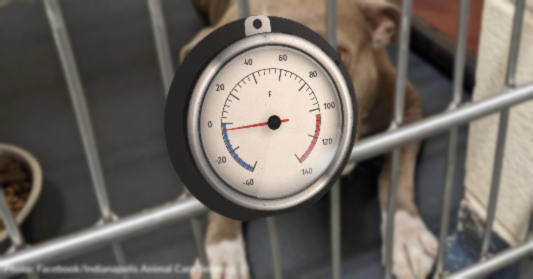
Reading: -4 °F
